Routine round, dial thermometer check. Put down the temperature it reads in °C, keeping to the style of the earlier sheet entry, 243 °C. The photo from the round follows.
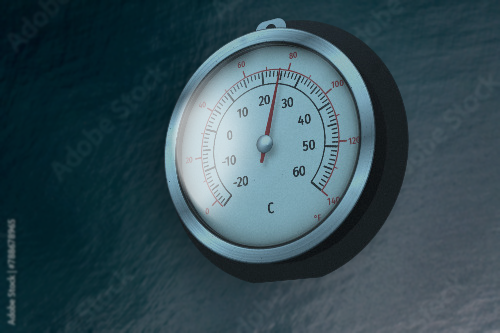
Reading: 25 °C
